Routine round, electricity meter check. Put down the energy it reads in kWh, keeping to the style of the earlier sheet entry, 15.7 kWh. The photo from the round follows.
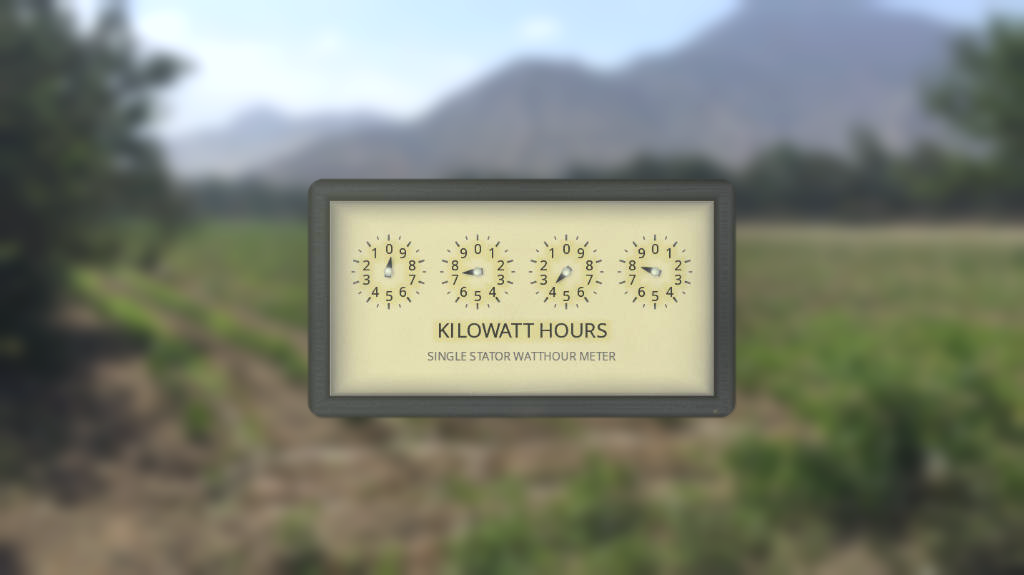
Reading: 9738 kWh
